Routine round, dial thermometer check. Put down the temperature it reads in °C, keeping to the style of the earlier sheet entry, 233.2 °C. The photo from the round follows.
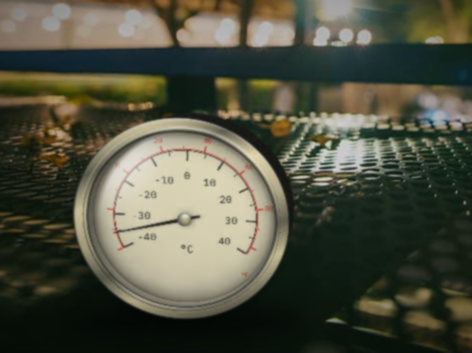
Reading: -35 °C
